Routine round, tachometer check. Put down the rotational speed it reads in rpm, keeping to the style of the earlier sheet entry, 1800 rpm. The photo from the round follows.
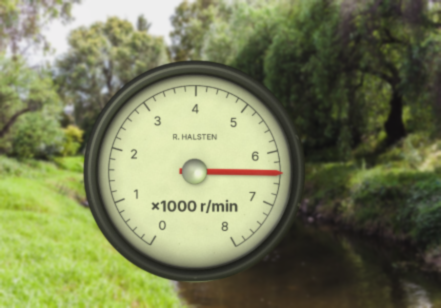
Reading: 6400 rpm
